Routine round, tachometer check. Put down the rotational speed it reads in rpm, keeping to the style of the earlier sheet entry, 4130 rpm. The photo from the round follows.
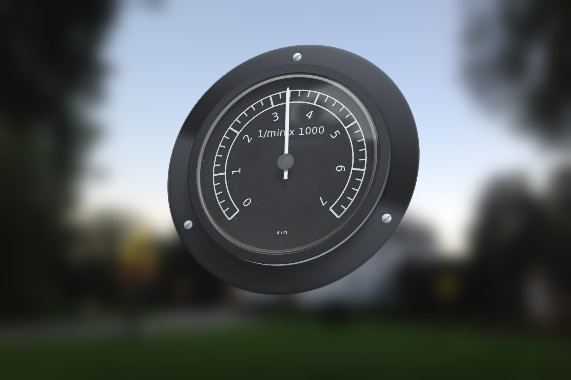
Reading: 3400 rpm
